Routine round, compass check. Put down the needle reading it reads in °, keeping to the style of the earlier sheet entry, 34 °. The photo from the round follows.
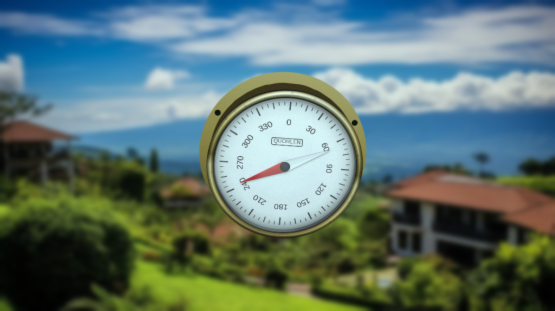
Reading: 245 °
